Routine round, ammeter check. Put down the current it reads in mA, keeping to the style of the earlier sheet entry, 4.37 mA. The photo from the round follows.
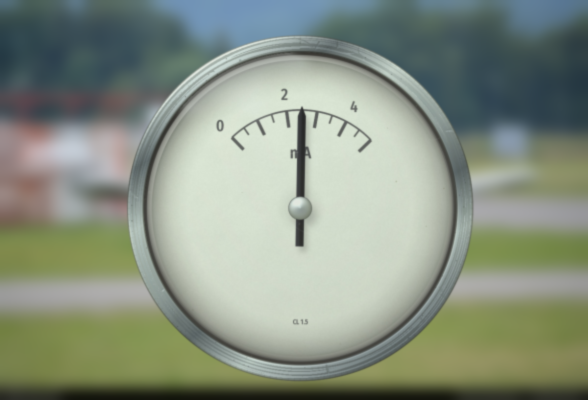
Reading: 2.5 mA
